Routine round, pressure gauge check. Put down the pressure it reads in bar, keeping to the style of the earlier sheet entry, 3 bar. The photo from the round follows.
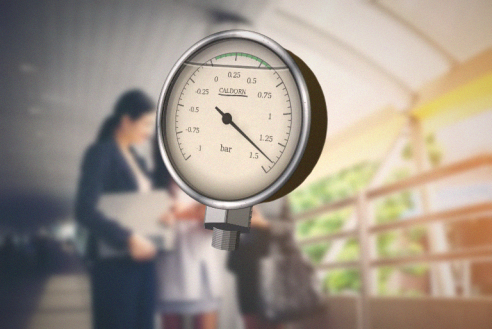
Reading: 1.4 bar
